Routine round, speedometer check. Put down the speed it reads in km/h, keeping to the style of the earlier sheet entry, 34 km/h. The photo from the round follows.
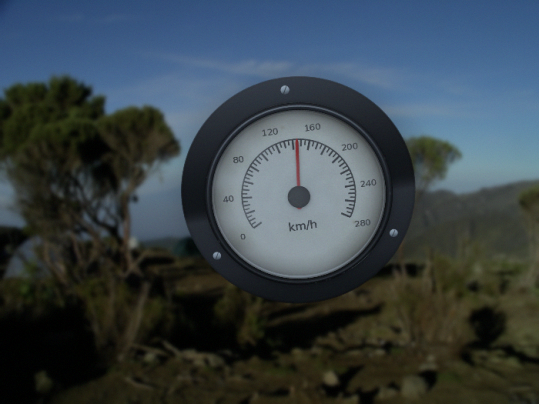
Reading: 145 km/h
